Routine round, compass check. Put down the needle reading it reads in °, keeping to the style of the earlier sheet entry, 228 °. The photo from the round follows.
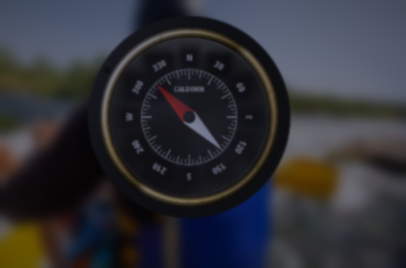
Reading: 315 °
